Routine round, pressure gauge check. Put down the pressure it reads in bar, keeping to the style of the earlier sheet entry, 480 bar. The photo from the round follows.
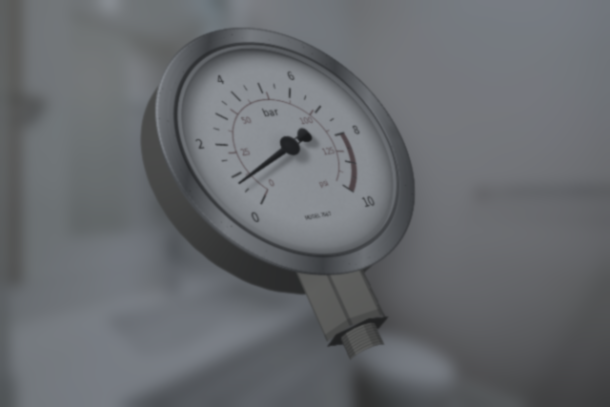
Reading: 0.75 bar
